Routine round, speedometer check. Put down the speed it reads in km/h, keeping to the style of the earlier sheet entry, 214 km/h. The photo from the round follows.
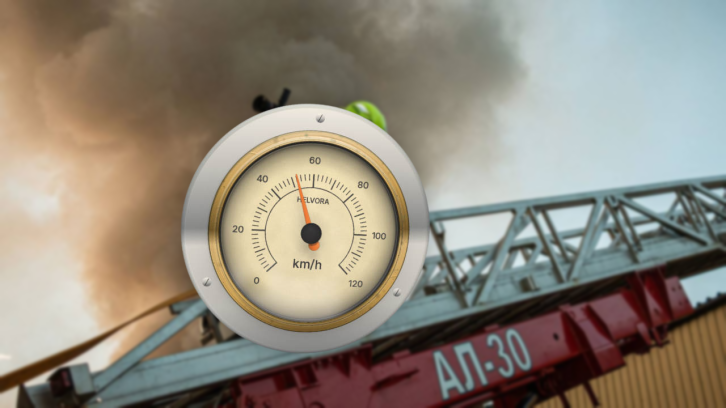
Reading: 52 km/h
